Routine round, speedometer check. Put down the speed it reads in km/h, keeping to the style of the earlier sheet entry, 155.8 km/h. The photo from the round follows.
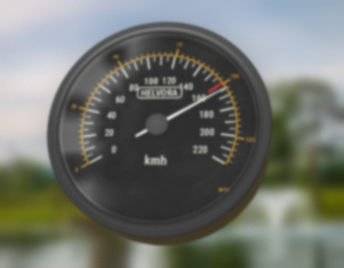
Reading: 165 km/h
